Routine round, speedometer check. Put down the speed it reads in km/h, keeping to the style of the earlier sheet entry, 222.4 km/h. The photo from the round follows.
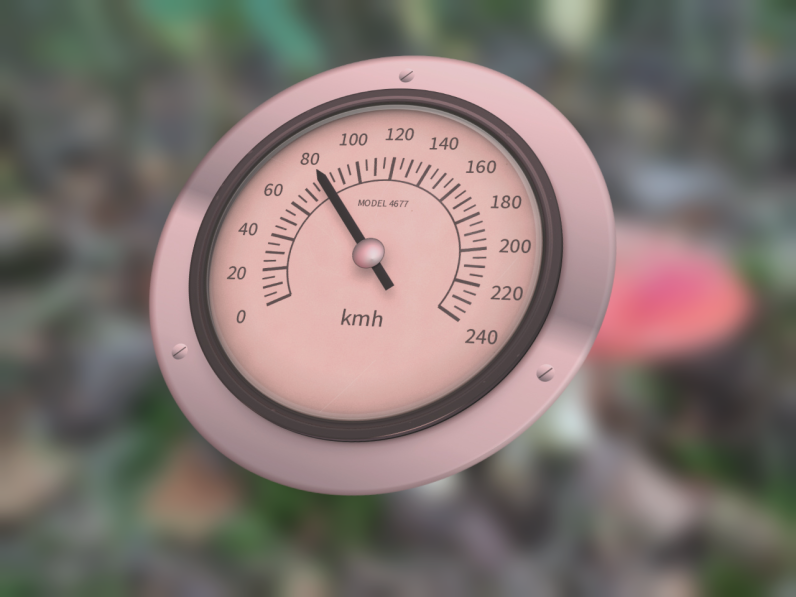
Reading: 80 km/h
